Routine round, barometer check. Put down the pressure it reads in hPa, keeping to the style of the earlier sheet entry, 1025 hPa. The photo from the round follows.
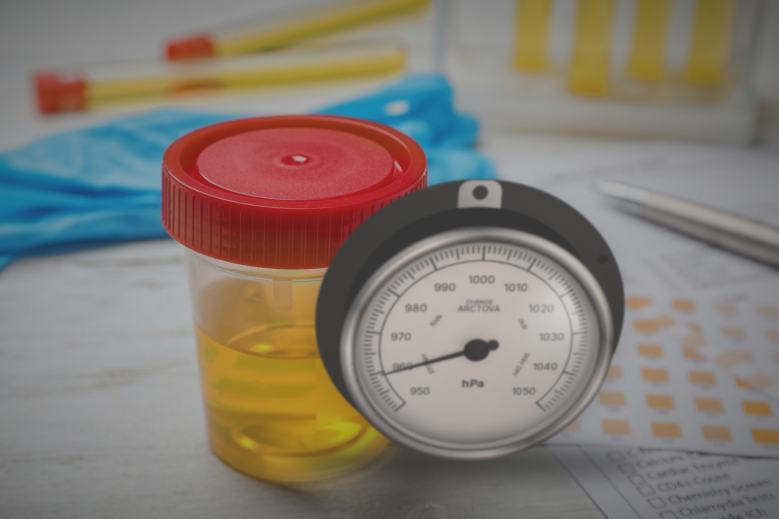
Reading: 960 hPa
